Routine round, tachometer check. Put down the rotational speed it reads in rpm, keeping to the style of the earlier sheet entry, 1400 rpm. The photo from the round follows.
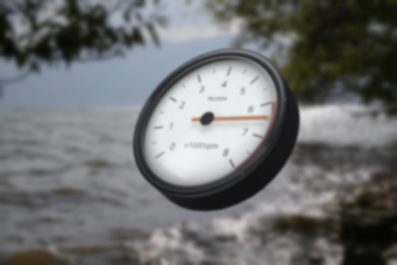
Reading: 6500 rpm
